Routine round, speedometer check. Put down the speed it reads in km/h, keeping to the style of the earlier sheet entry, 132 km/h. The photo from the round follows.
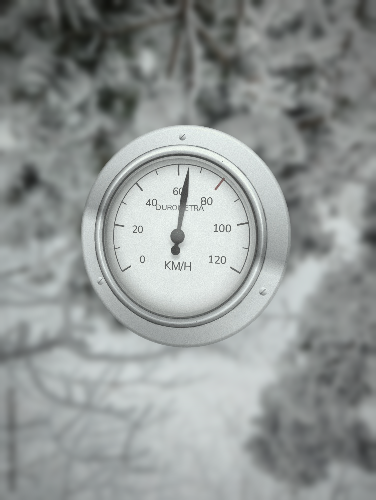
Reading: 65 km/h
